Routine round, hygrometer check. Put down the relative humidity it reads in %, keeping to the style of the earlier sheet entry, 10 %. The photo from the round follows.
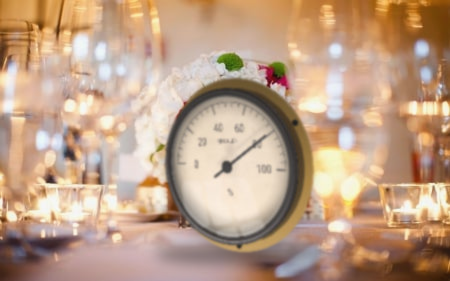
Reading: 80 %
